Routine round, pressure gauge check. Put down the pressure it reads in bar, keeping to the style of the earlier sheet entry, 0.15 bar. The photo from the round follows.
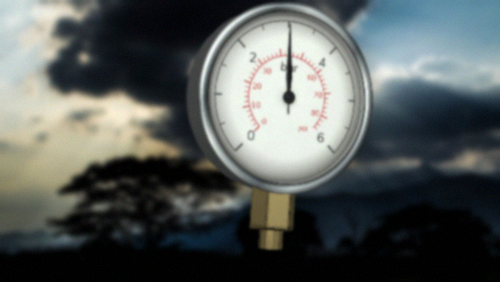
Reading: 3 bar
